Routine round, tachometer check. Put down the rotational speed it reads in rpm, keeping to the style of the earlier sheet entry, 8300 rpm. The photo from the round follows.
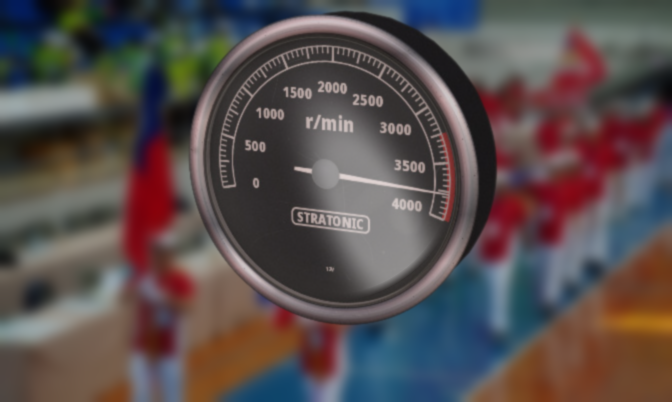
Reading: 3750 rpm
